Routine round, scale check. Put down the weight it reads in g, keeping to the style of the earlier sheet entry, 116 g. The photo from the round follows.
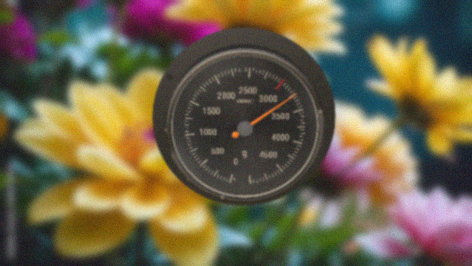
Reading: 3250 g
